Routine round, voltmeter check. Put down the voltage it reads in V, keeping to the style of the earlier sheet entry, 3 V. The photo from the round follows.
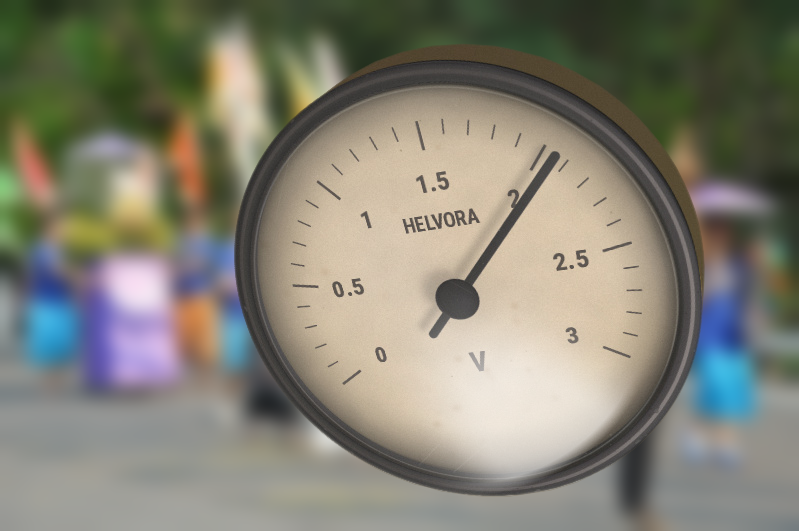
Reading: 2.05 V
